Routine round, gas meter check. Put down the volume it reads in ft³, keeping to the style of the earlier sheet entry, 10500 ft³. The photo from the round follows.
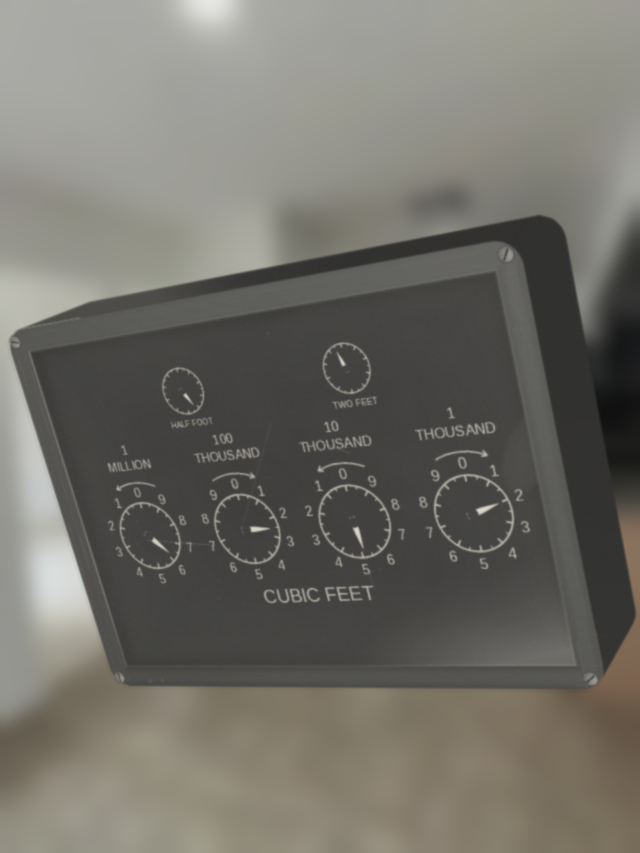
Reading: 625200 ft³
